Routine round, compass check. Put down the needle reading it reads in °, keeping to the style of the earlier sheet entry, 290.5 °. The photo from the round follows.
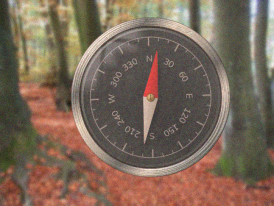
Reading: 10 °
